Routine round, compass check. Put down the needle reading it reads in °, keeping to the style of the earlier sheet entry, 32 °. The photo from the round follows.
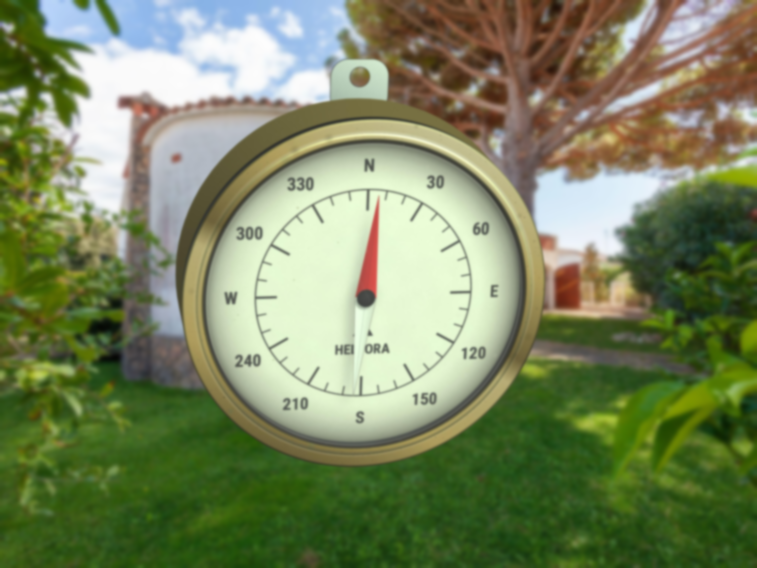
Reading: 5 °
